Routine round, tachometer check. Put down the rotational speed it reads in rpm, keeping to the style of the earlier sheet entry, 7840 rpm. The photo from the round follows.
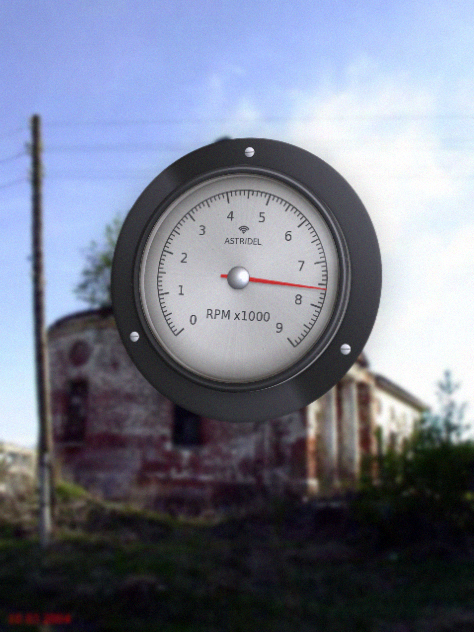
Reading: 7600 rpm
